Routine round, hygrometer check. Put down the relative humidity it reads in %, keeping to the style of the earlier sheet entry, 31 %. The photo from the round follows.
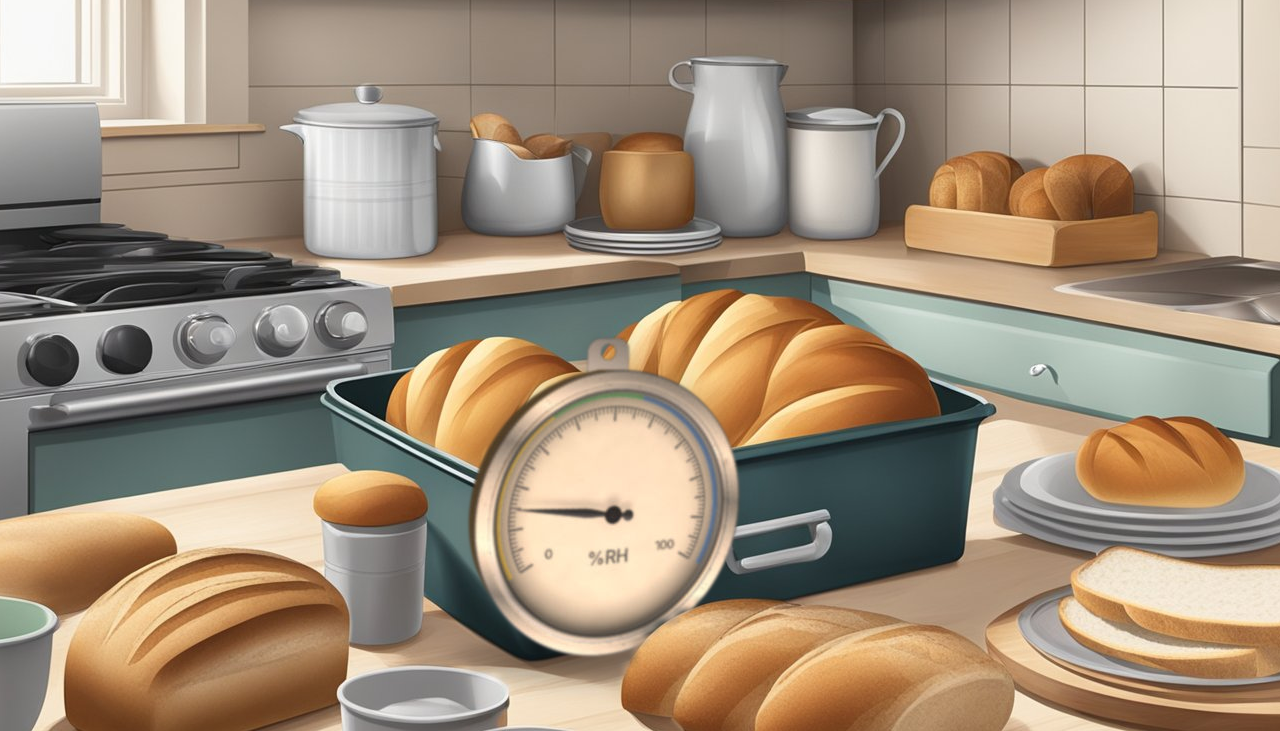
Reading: 15 %
